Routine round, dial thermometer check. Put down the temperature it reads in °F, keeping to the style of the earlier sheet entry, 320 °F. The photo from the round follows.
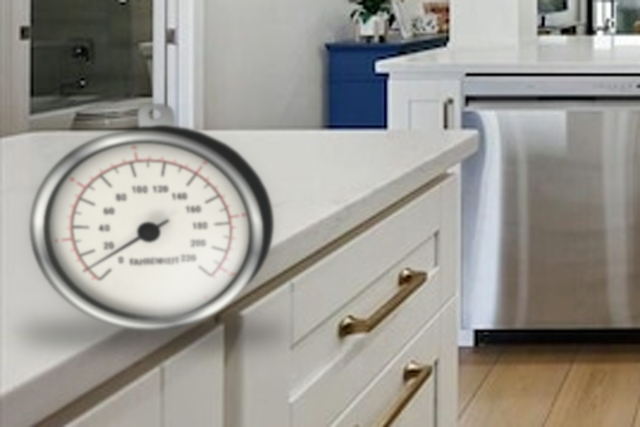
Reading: 10 °F
